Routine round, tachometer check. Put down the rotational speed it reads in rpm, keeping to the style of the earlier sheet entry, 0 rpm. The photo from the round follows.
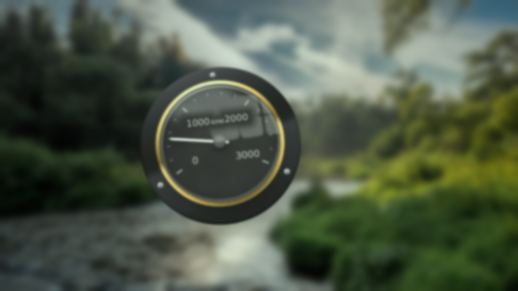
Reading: 500 rpm
